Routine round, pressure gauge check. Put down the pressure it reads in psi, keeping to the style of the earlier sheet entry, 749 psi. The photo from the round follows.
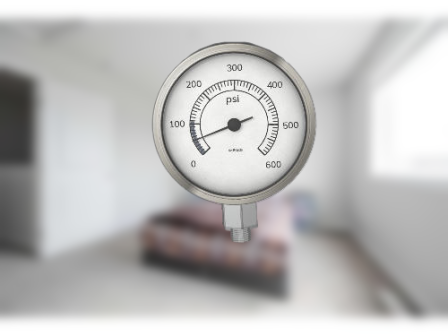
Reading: 50 psi
